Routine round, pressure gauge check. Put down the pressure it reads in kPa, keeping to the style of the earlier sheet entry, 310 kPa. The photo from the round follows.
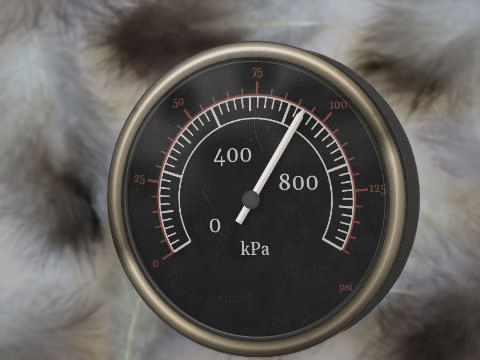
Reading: 640 kPa
